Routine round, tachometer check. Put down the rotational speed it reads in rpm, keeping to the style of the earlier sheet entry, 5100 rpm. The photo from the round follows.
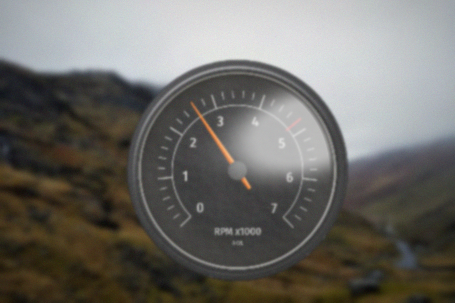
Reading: 2600 rpm
